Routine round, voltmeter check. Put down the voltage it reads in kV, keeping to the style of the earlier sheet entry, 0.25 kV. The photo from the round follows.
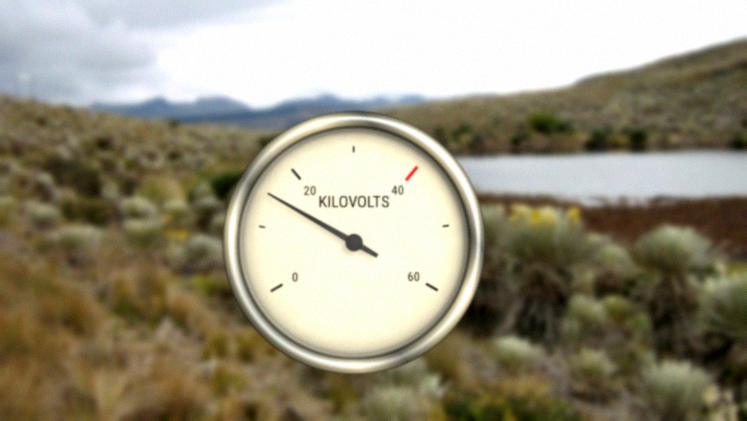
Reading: 15 kV
